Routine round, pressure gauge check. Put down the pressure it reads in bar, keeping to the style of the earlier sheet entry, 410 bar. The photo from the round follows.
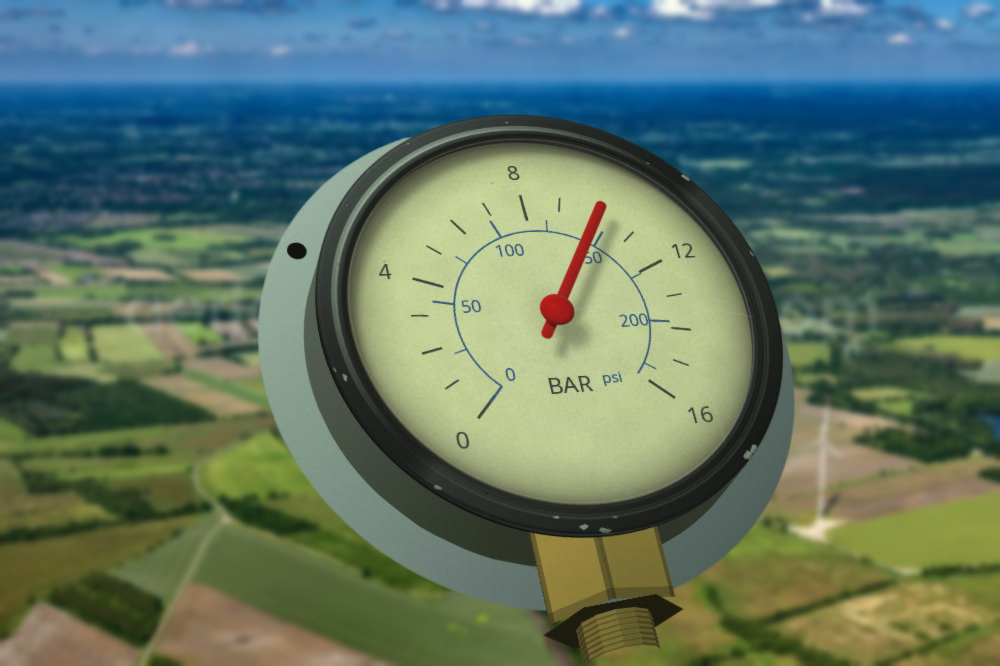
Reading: 10 bar
